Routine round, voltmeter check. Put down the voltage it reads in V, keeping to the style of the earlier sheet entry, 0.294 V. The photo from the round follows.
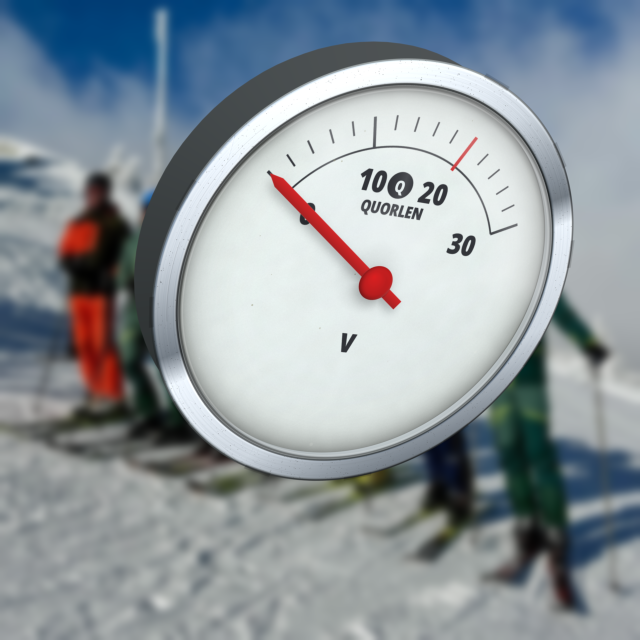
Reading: 0 V
